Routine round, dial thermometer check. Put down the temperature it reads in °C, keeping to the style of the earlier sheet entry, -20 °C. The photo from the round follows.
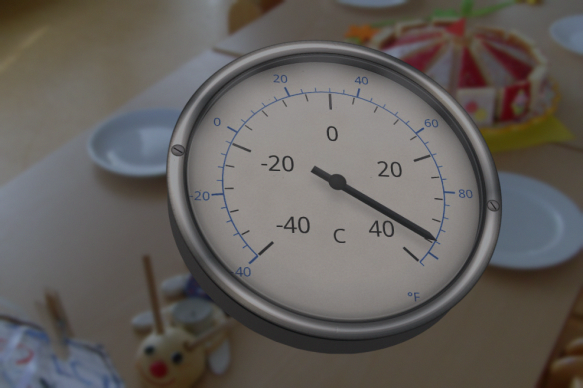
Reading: 36 °C
